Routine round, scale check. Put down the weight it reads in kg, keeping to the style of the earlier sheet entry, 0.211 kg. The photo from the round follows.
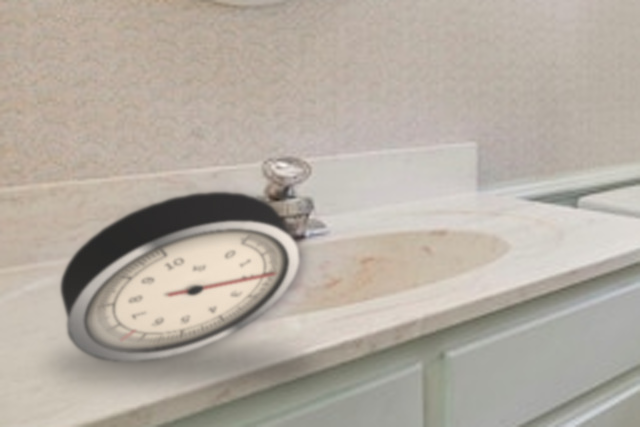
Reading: 2 kg
